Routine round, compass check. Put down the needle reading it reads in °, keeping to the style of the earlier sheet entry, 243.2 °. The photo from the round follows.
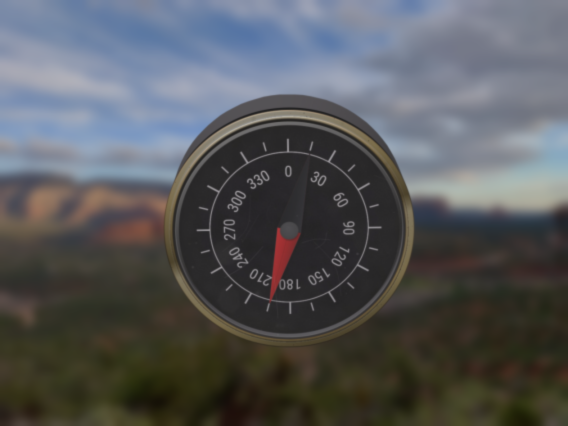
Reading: 195 °
